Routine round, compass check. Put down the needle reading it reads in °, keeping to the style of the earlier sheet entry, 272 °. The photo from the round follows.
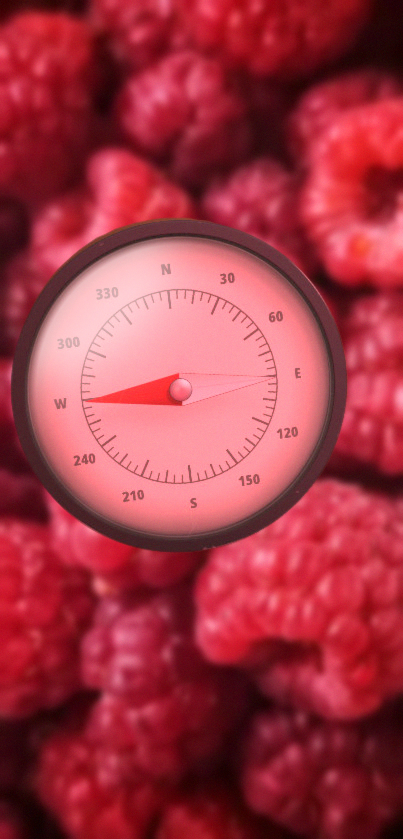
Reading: 270 °
